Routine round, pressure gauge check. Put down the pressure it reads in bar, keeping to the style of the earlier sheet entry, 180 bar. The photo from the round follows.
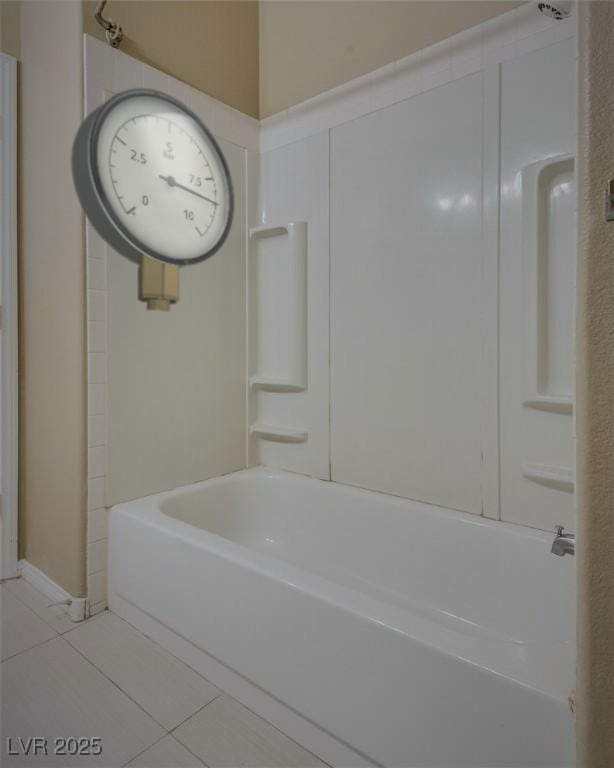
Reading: 8.5 bar
